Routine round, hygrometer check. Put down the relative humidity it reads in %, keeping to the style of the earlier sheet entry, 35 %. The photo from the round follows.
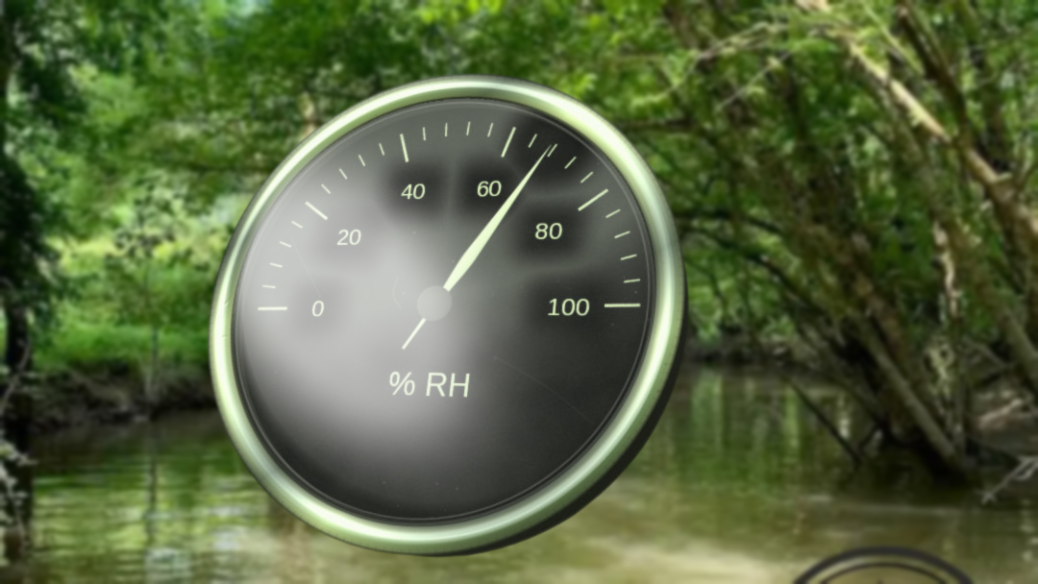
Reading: 68 %
